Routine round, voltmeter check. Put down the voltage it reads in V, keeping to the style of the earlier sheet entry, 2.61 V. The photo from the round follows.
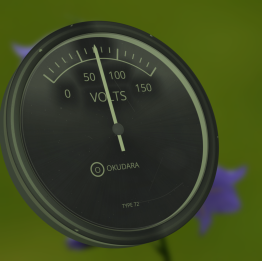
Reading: 70 V
